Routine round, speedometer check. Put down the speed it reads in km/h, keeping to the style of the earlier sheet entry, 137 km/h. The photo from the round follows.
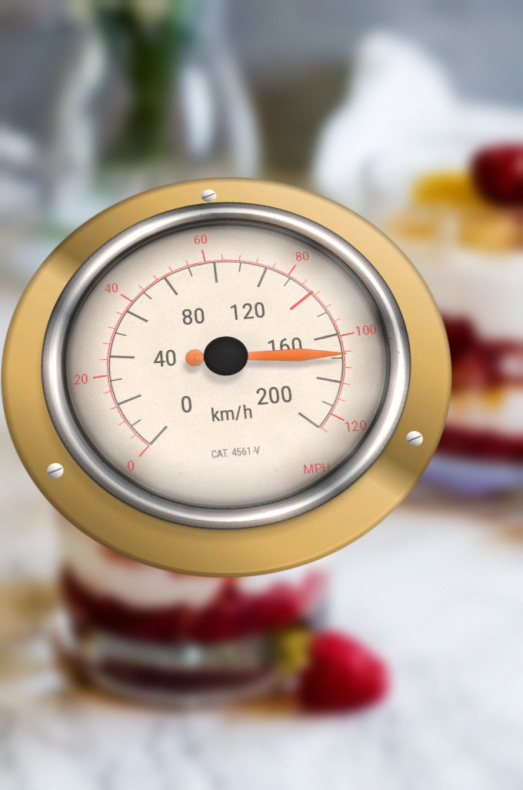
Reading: 170 km/h
